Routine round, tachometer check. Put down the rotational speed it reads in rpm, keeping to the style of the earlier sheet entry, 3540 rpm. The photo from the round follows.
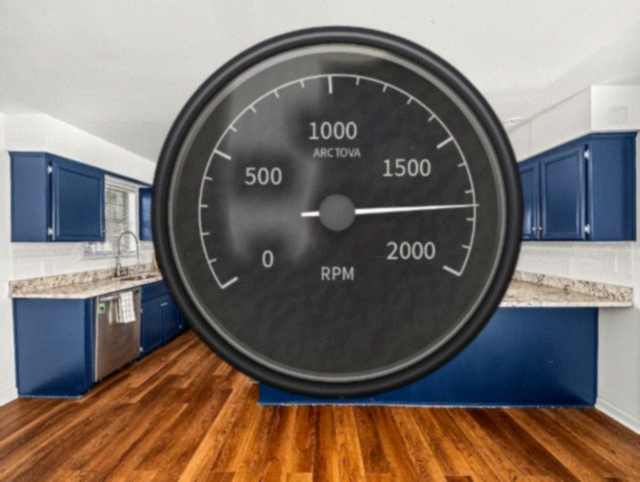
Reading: 1750 rpm
